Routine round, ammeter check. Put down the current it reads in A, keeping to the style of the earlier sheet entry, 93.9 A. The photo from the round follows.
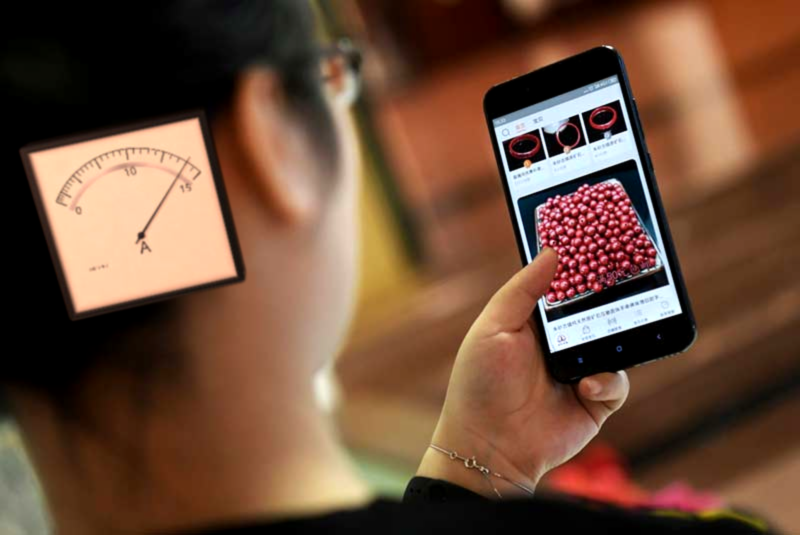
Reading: 14 A
